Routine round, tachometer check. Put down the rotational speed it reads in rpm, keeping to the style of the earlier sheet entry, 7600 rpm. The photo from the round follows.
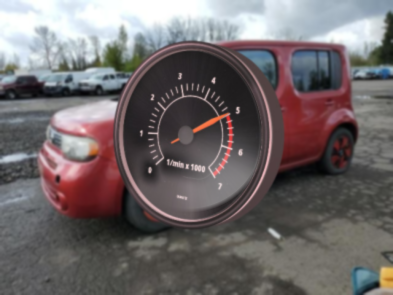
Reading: 5000 rpm
